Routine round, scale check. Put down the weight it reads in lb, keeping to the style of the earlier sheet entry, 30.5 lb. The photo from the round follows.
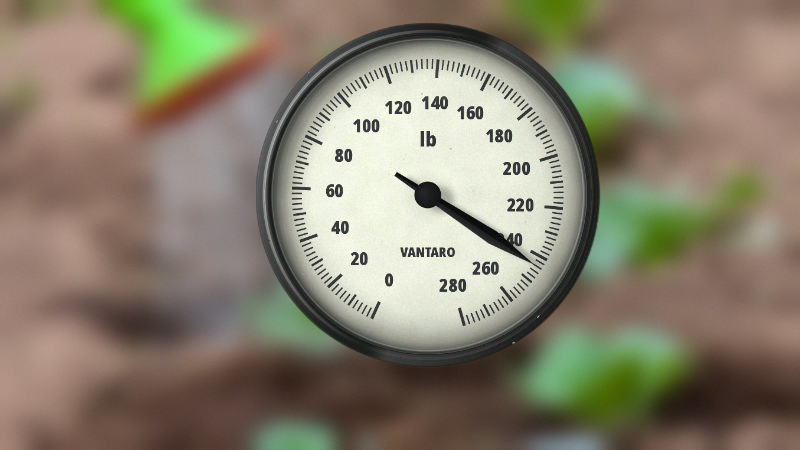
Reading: 244 lb
